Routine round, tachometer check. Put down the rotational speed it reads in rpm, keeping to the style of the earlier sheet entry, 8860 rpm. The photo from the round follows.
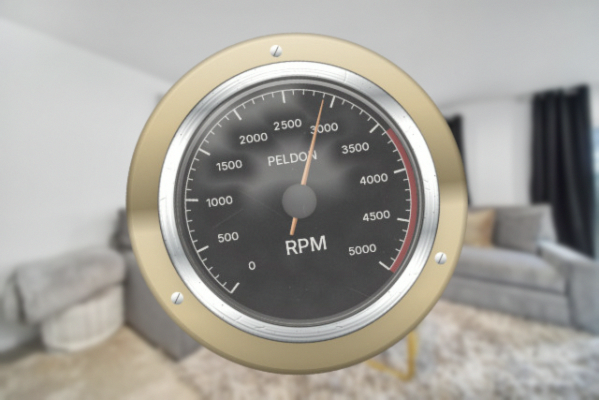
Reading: 2900 rpm
